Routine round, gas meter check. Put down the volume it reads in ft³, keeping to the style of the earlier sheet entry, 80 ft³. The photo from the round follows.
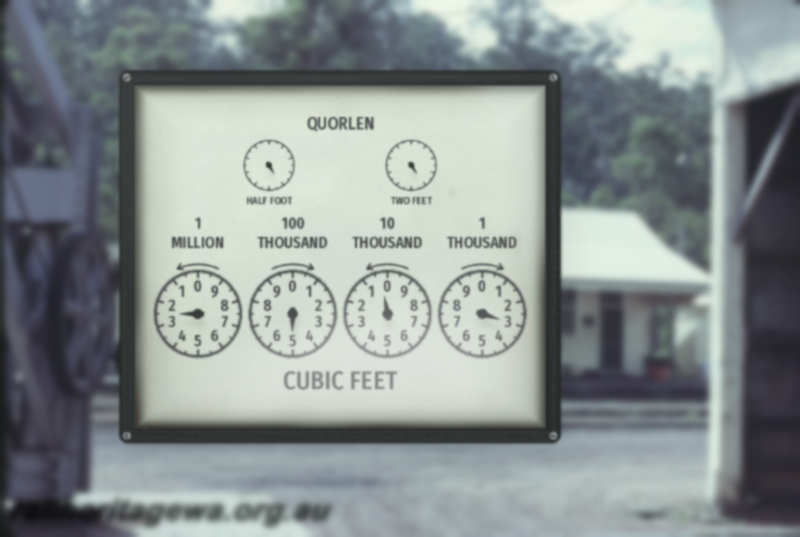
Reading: 250300 ft³
